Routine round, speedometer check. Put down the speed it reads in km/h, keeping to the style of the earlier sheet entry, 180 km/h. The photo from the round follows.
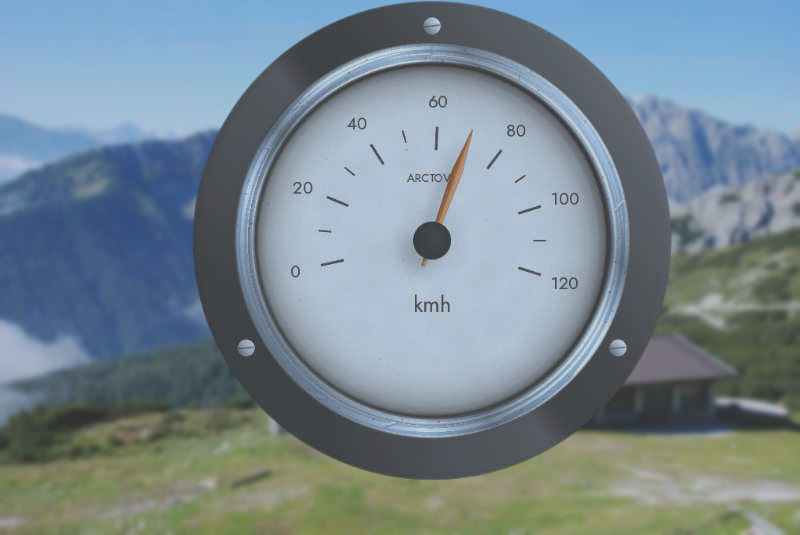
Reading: 70 km/h
